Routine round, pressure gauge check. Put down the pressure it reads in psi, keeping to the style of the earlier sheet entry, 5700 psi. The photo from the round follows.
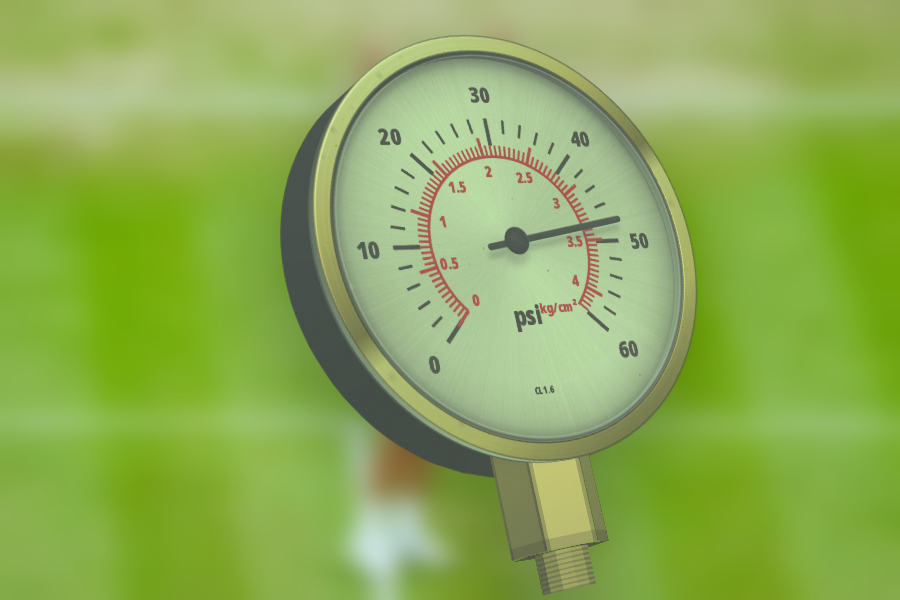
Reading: 48 psi
